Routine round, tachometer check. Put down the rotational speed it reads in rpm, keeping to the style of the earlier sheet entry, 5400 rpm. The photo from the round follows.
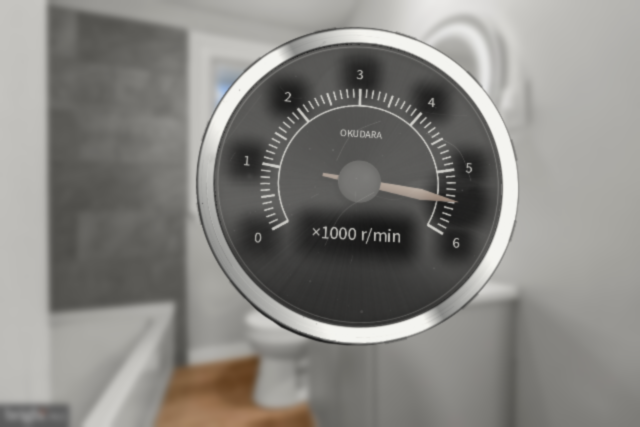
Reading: 5500 rpm
